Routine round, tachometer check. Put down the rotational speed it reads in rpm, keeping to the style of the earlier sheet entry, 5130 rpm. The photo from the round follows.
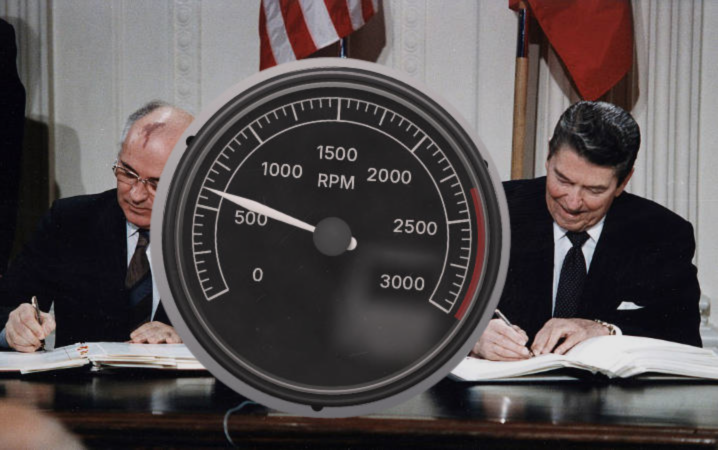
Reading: 600 rpm
